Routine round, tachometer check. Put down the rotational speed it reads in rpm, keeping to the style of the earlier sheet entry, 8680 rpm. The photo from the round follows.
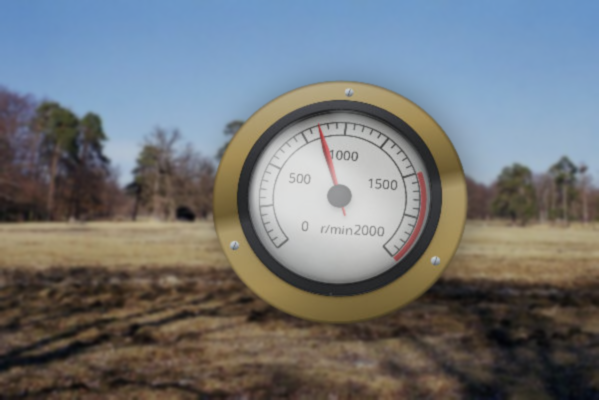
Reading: 850 rpm
